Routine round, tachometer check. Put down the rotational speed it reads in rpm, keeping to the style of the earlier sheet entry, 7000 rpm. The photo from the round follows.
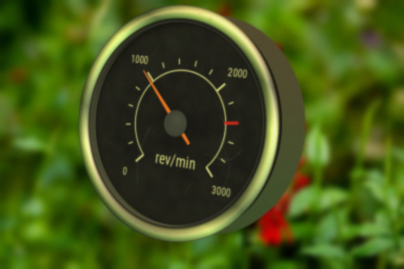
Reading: 1000 rpm
